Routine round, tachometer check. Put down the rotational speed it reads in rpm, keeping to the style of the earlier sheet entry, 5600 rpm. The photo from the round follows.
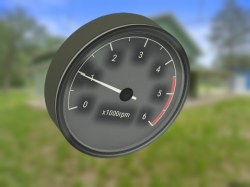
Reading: 1000 rpm
